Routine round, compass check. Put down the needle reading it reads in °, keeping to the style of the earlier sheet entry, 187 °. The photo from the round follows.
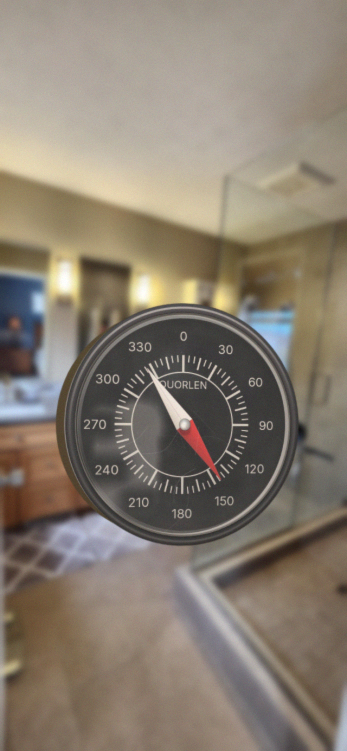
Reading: 145 °
